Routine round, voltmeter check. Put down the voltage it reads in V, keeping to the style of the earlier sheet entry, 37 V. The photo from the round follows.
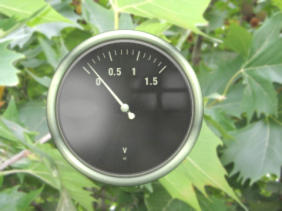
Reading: 0.1 V
